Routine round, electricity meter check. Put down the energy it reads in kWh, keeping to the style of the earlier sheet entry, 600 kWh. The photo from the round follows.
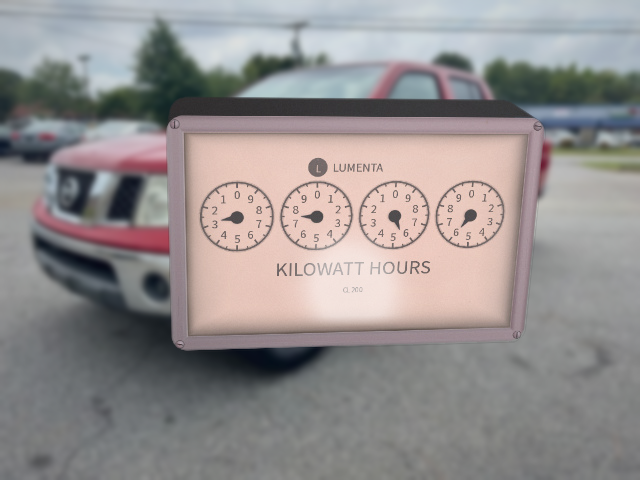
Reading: 2756 kWh
